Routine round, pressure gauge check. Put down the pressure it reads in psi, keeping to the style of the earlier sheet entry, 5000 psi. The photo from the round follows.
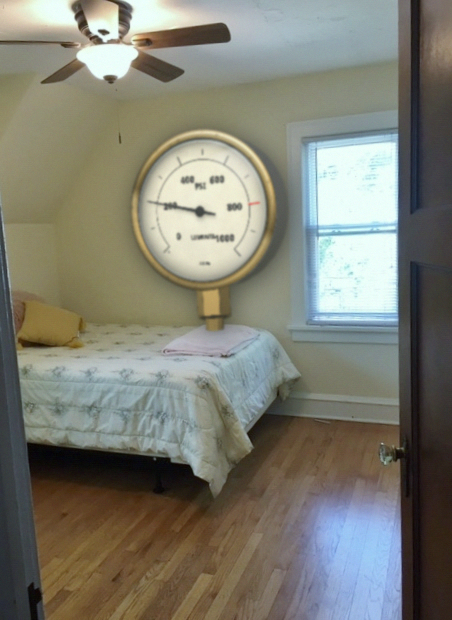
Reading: 200 psi
